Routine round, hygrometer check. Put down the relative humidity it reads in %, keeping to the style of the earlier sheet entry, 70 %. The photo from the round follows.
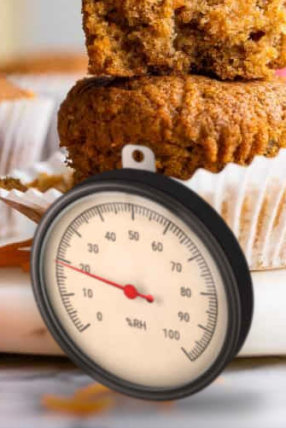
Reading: 20 %
